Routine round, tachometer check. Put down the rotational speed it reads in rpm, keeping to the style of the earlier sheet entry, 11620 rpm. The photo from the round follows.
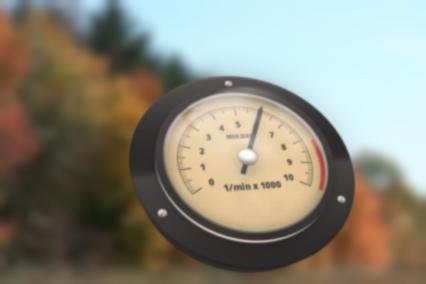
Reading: 6000 rpm
